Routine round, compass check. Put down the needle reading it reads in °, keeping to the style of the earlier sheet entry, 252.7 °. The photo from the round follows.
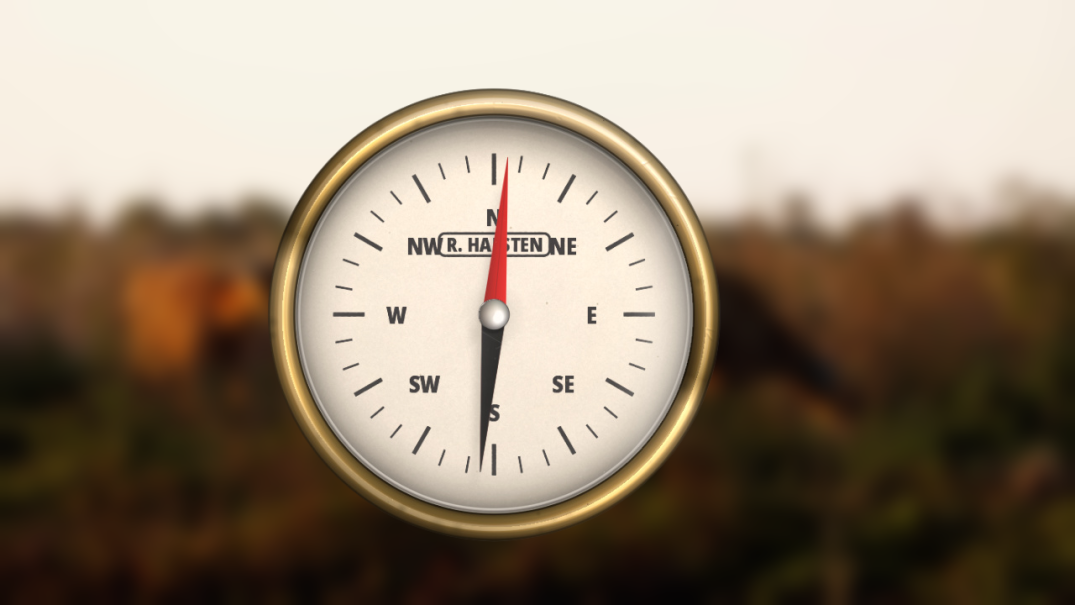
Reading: 5 °
